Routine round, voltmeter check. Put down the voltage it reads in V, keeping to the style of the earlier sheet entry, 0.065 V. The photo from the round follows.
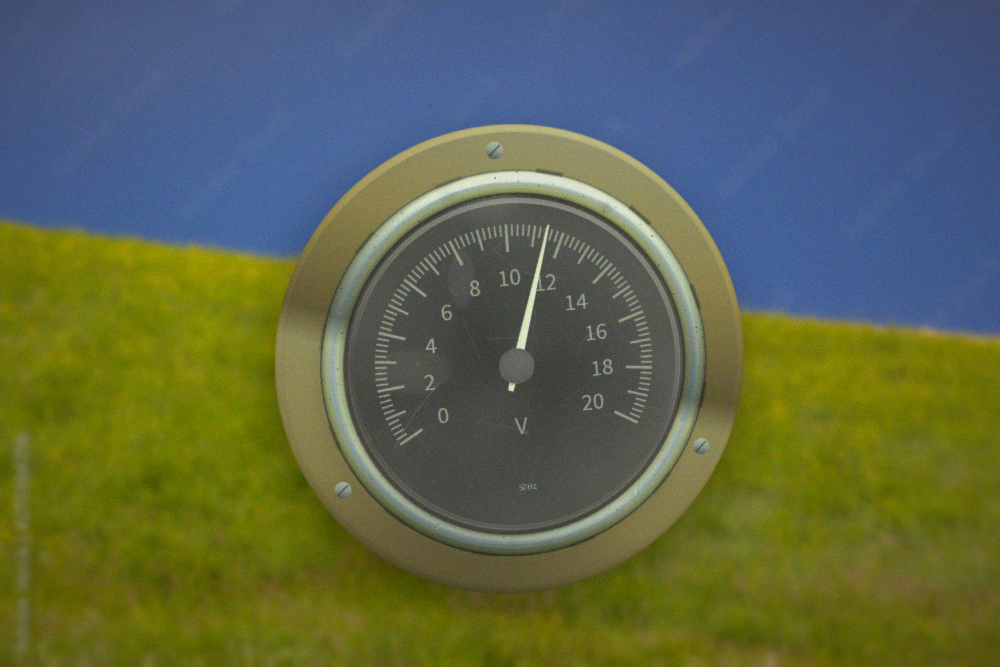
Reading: 11.4 V
